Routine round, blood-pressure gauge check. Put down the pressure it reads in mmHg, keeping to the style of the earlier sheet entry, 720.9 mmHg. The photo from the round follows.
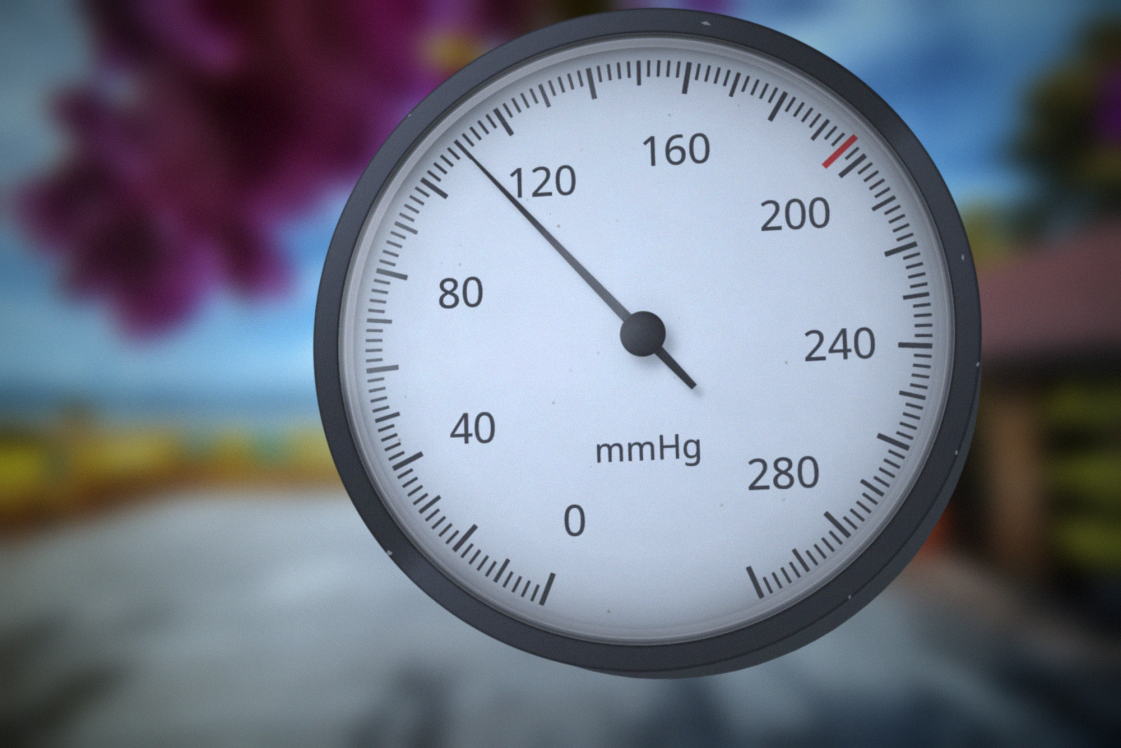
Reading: 110 mmHg
